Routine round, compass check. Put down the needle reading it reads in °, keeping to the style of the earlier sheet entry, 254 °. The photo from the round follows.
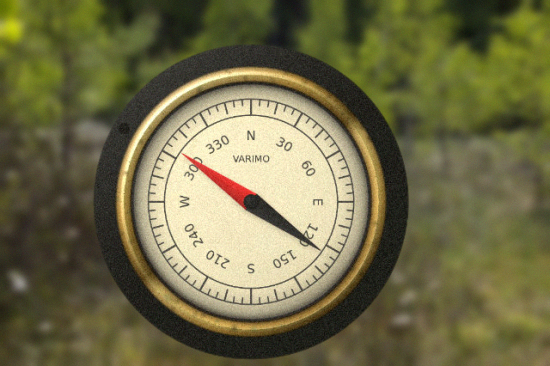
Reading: 305 °
